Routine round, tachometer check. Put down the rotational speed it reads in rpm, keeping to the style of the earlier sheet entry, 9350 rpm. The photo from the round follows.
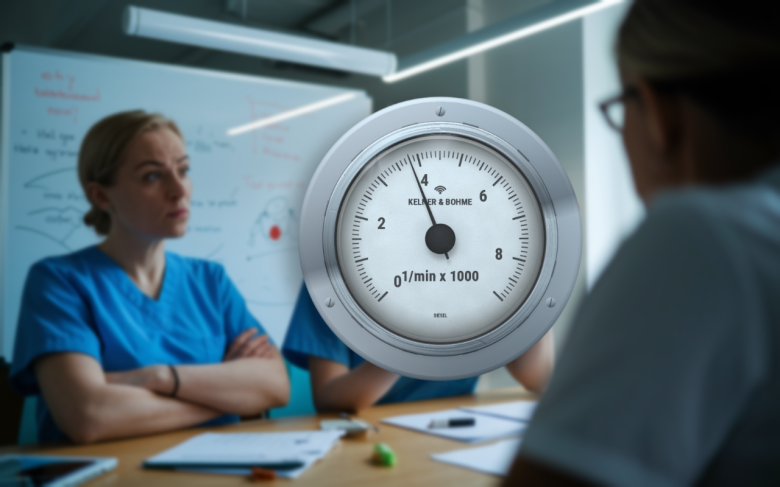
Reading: 3800 rpm
